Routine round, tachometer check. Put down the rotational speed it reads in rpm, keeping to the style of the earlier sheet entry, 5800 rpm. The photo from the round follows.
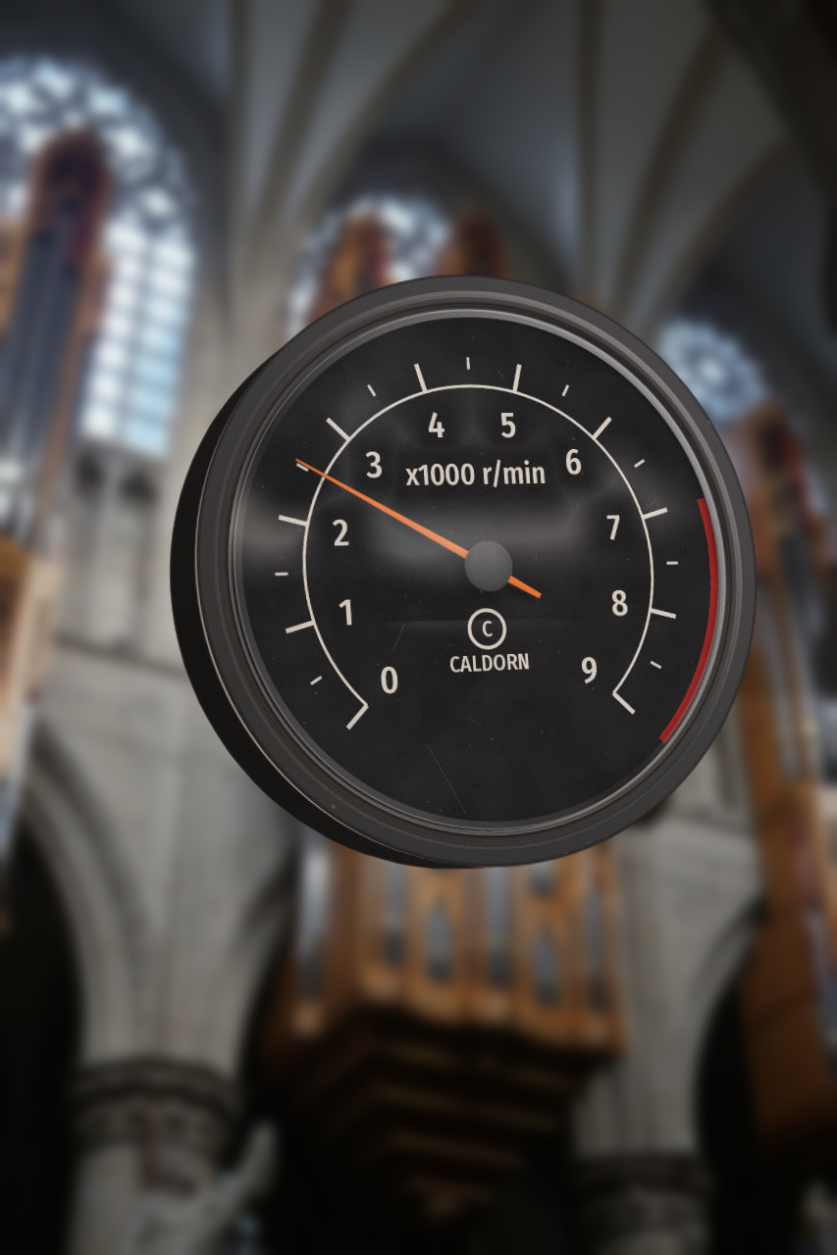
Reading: 2500 rpm
